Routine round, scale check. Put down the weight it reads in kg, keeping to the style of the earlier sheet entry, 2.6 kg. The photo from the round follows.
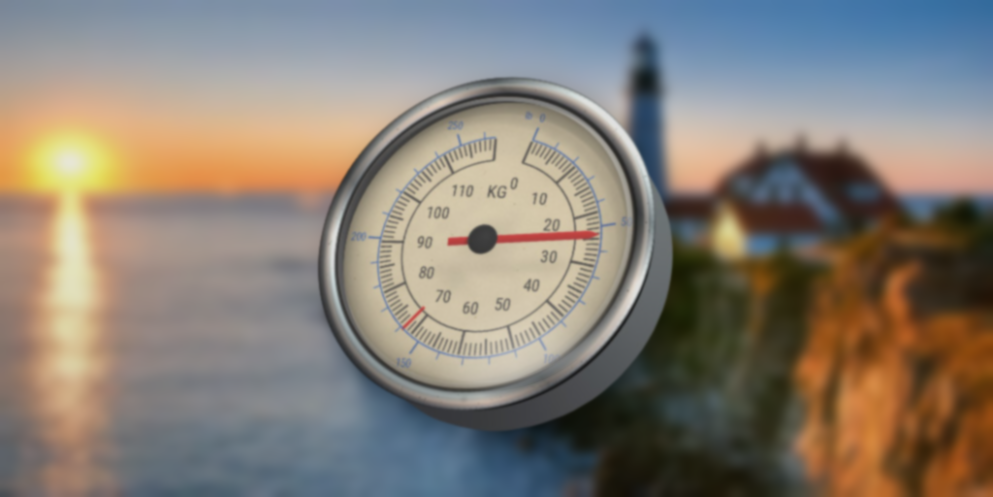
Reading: 25 kg
